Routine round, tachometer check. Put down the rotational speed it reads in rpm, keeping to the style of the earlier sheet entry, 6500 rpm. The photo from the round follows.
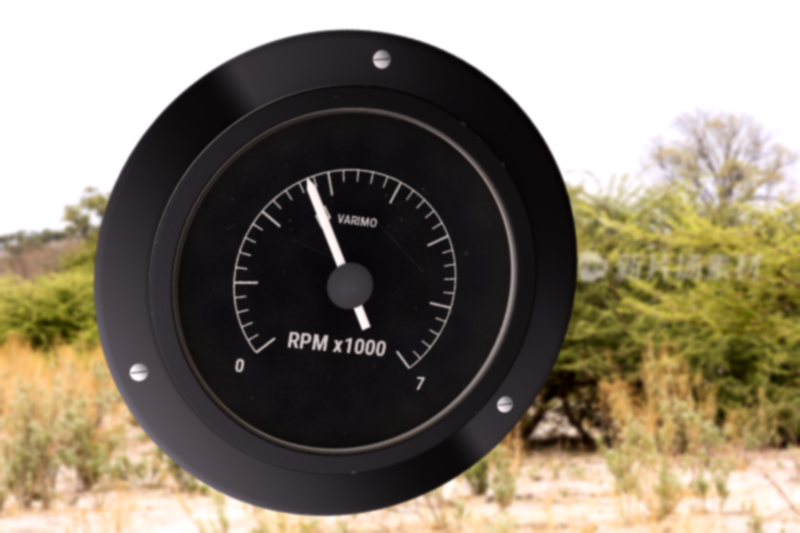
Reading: 2700 rpm
